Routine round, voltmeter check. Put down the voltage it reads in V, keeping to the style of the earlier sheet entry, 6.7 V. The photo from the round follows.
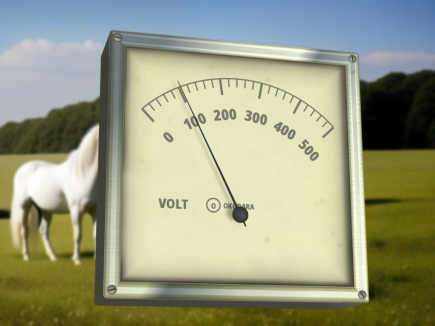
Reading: 100 V
